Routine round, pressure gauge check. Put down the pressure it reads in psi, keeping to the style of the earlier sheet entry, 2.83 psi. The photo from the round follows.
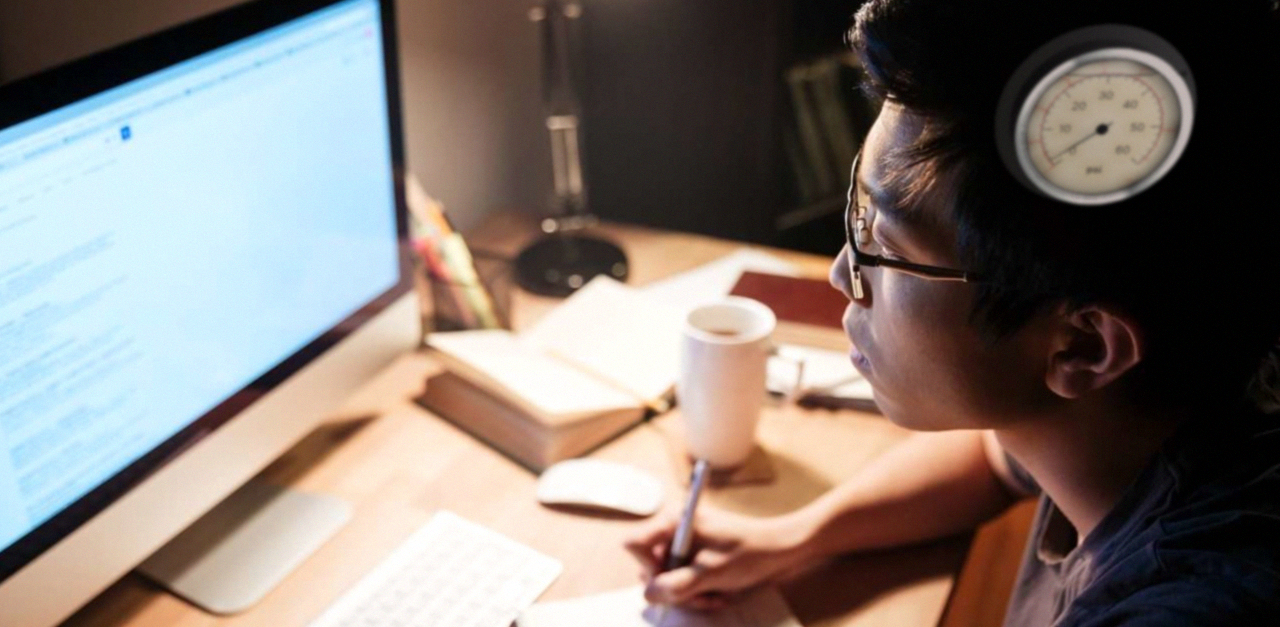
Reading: 2 psi
